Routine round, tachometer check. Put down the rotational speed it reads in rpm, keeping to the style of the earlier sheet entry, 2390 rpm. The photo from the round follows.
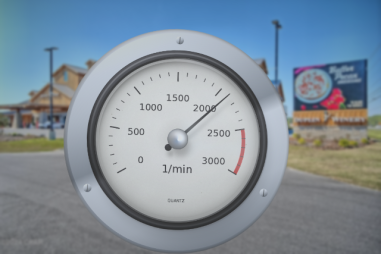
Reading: 2100 rpm
